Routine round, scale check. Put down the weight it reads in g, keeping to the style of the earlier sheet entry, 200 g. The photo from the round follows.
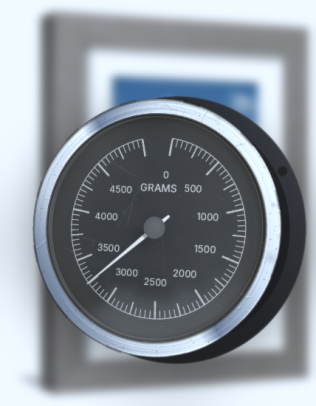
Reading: 3250 g
